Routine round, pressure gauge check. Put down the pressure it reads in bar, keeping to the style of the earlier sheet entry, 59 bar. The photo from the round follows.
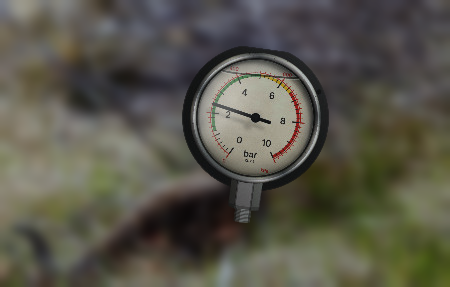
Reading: 2.4 bar
